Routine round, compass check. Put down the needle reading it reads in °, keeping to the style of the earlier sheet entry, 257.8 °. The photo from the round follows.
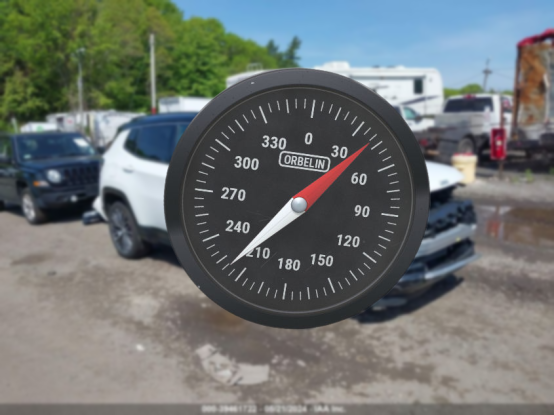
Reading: 40 °
